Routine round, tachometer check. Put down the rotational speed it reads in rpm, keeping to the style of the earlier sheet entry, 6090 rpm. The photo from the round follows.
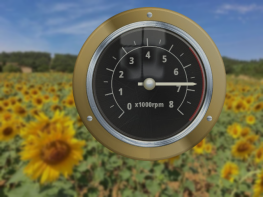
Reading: 6750 rpm
